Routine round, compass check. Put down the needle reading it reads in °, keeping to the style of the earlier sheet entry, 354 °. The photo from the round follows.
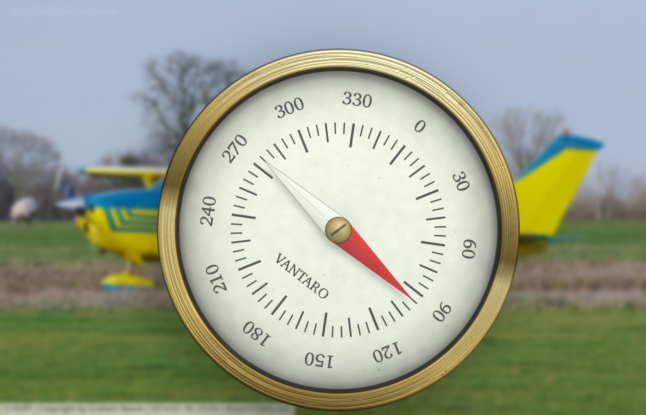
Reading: 95 °
